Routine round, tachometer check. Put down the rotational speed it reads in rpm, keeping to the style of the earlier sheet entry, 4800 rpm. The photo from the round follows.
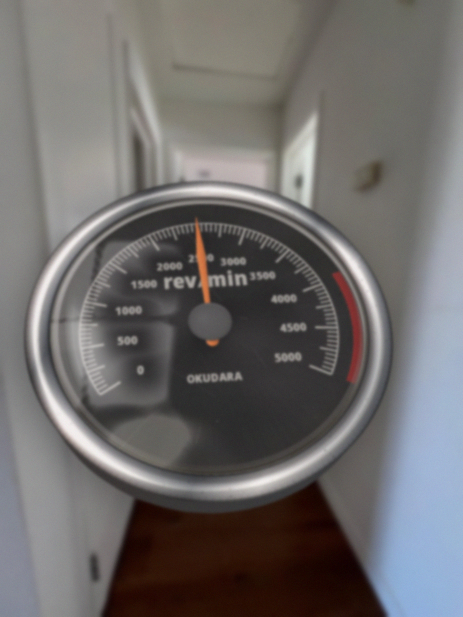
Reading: 2500 rpm
